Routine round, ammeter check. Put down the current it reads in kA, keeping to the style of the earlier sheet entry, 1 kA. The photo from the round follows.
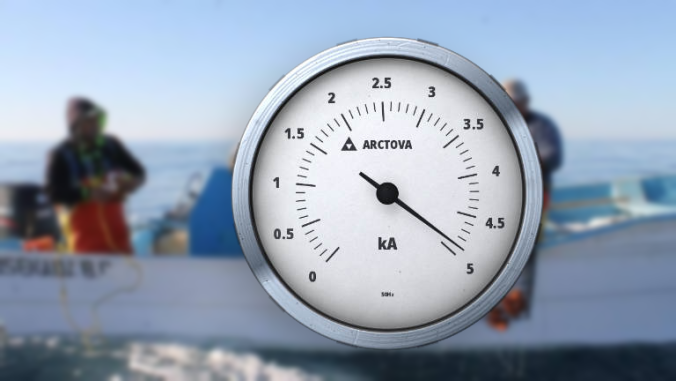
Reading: 4.9 kA
